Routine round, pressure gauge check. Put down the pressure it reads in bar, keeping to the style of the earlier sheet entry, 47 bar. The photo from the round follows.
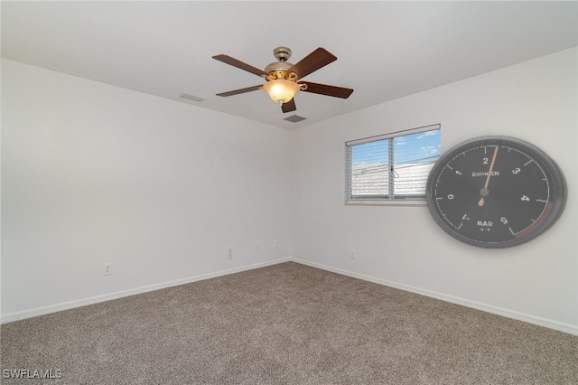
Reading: 2.25 bar
